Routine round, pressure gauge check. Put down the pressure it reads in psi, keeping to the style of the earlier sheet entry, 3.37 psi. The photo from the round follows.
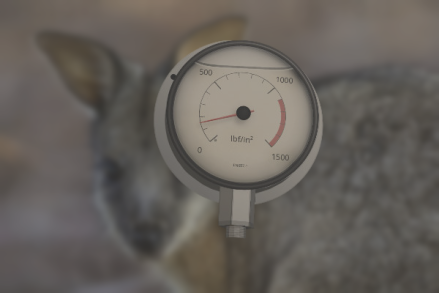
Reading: 150 psi
